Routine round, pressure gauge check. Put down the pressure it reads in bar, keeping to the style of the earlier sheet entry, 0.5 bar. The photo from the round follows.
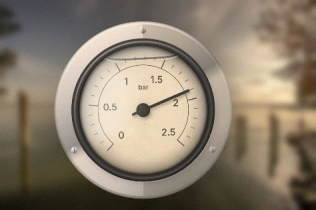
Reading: 1.9 bar
